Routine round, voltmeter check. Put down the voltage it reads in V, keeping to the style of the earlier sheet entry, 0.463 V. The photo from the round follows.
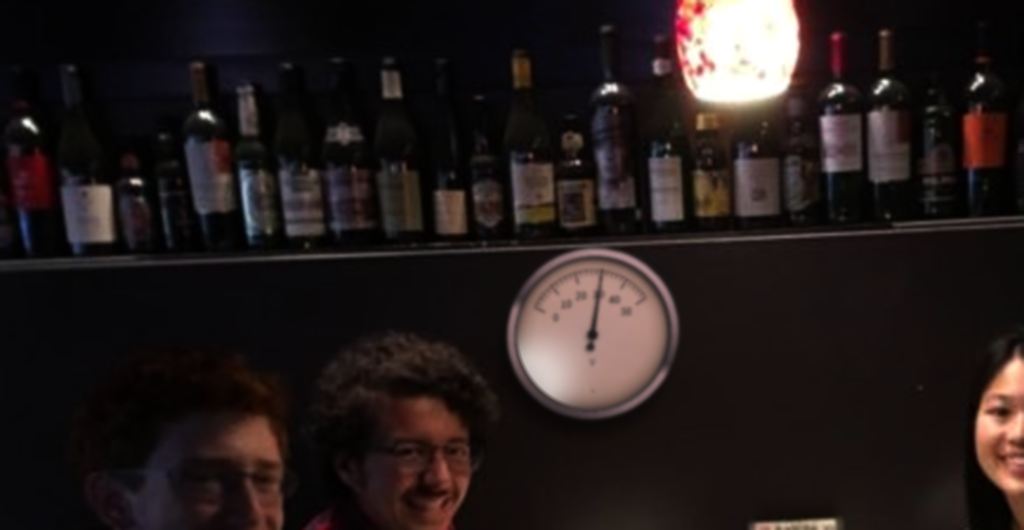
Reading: 30 V
